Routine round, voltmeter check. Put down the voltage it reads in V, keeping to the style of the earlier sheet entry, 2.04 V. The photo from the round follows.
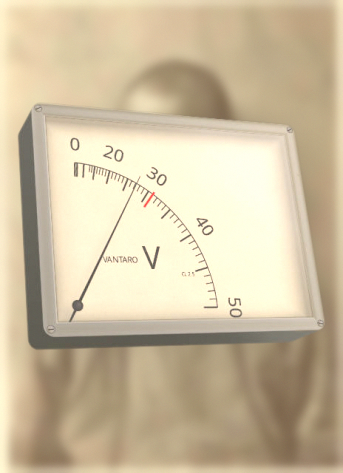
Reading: 27 V
